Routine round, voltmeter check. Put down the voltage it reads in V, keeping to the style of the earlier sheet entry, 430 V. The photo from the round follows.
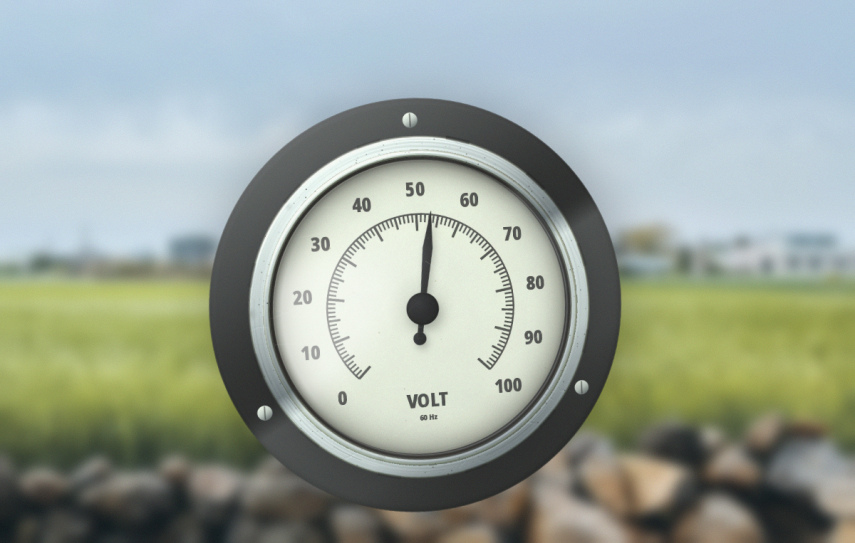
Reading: 53 V
